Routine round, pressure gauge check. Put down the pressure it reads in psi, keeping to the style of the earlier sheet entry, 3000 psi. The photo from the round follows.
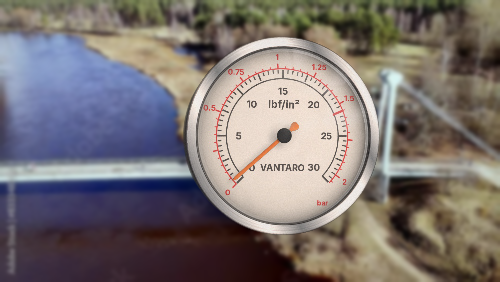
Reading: 0.5 psi
